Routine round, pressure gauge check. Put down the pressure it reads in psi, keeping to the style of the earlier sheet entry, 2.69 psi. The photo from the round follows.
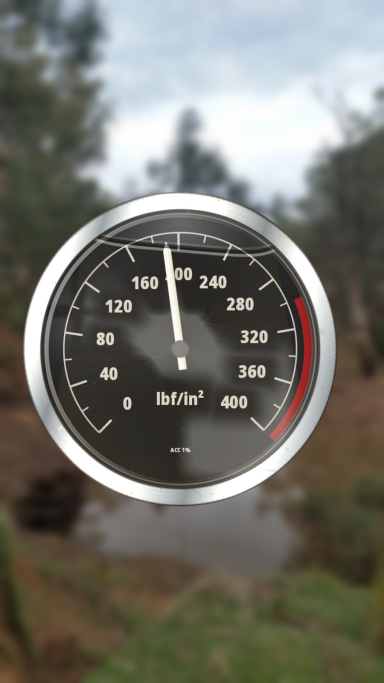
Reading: 190 psi
